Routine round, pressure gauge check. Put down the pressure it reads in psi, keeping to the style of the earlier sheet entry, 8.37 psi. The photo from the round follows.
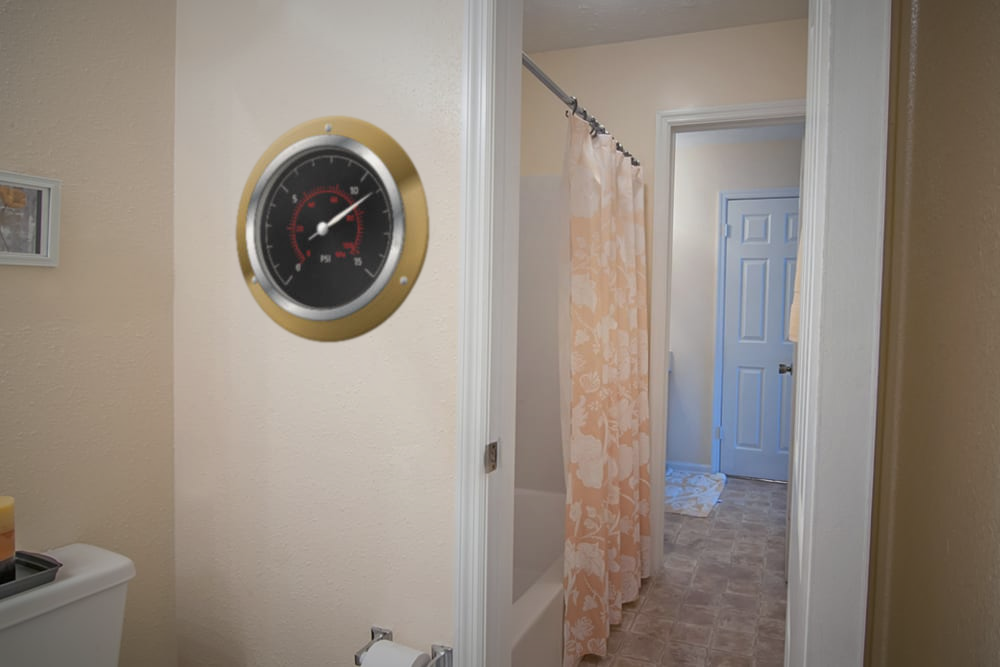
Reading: 11 psi
